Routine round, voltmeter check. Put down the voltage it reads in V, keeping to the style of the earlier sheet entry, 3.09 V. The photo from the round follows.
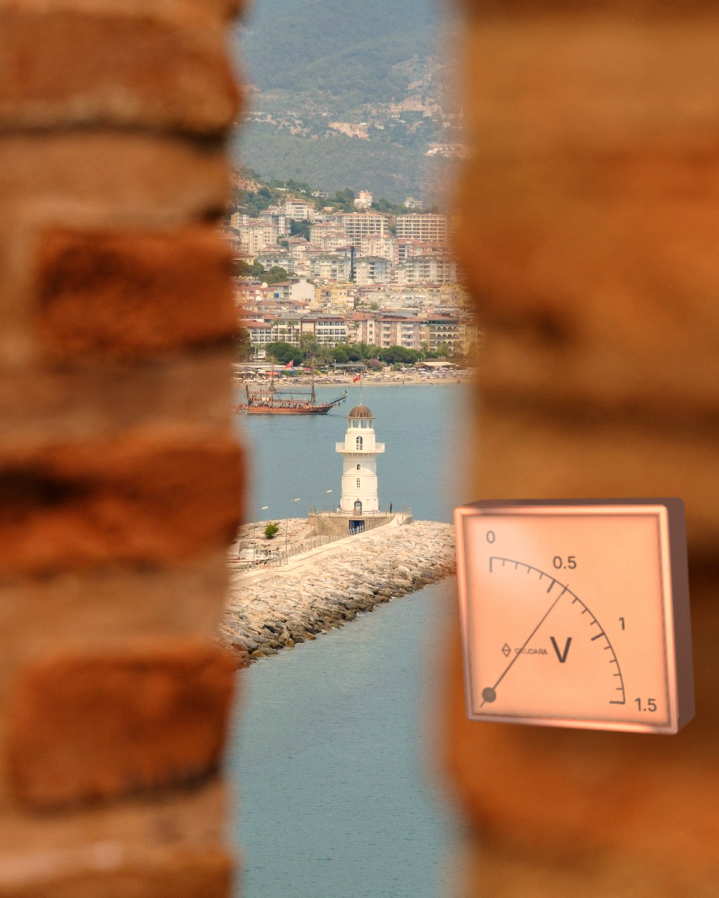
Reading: 0.6 V
